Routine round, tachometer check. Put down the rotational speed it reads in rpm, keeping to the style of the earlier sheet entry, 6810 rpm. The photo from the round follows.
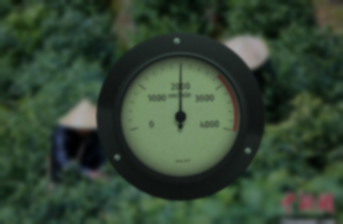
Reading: 2000 rpm
